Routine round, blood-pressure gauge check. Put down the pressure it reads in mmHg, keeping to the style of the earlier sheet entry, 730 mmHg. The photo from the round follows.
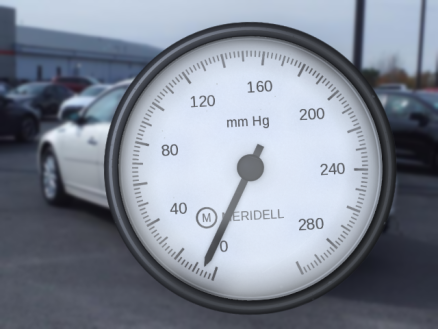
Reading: 6 mmHg
